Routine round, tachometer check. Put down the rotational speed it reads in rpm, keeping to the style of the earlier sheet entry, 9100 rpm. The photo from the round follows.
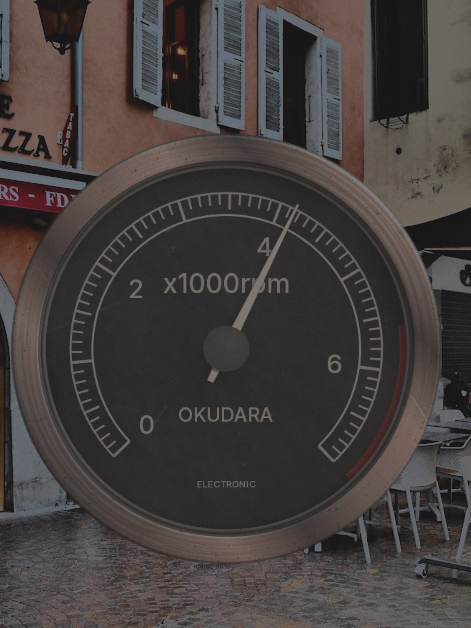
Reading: 4150 rpm
